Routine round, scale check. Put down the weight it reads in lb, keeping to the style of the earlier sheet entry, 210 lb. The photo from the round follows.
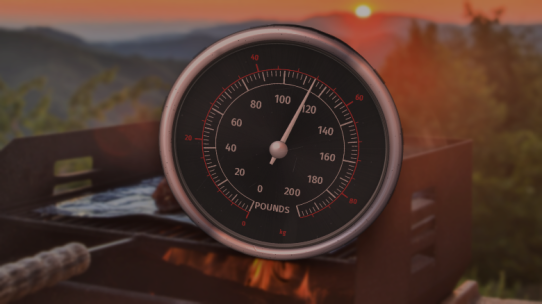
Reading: 114 lb
